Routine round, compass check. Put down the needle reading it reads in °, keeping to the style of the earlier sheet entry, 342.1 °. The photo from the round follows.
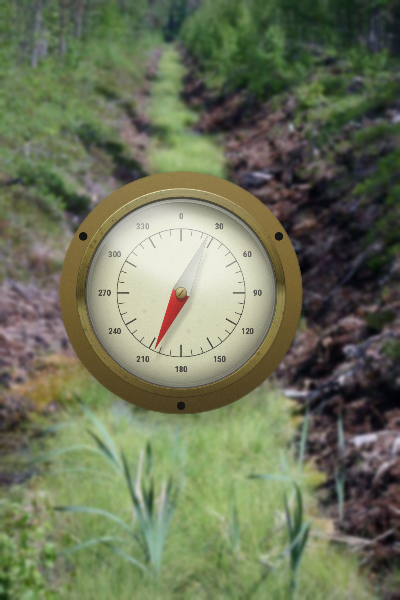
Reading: 205 °
